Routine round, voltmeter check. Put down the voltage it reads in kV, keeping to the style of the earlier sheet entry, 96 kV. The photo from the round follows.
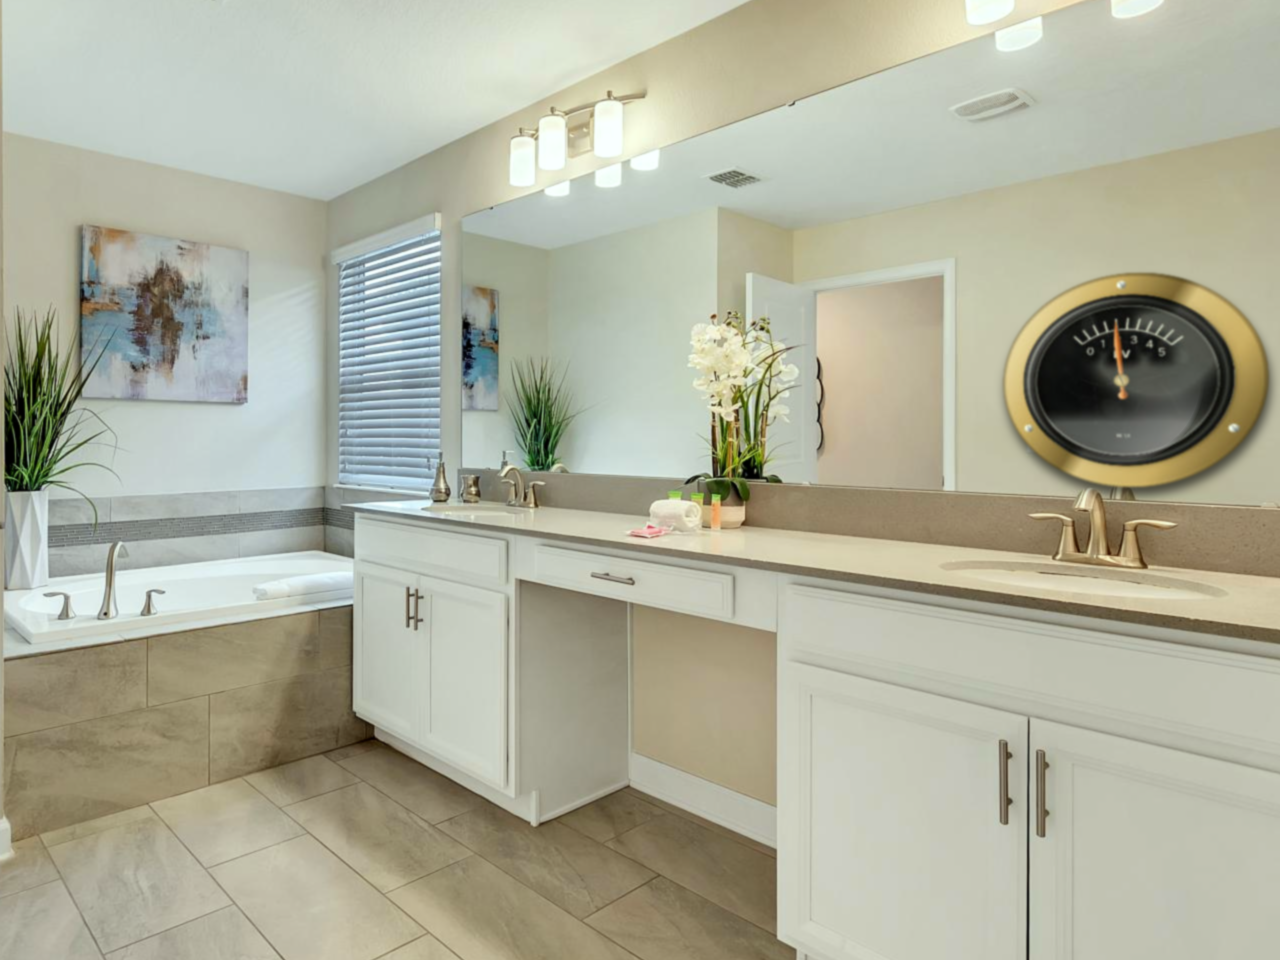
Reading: 2 kV
